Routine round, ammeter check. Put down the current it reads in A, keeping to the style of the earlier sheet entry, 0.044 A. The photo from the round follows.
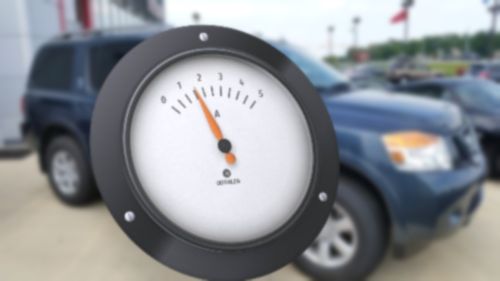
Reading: 1.5 A
